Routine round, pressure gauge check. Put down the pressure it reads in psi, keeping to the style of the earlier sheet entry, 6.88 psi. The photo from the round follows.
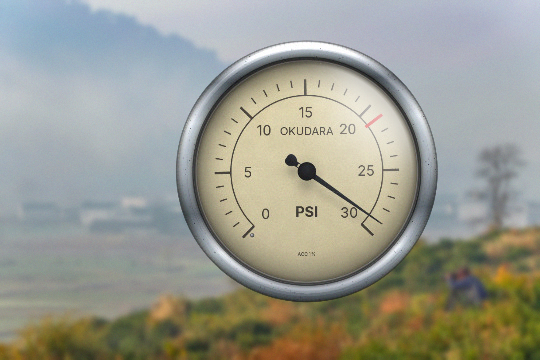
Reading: 29 psi
